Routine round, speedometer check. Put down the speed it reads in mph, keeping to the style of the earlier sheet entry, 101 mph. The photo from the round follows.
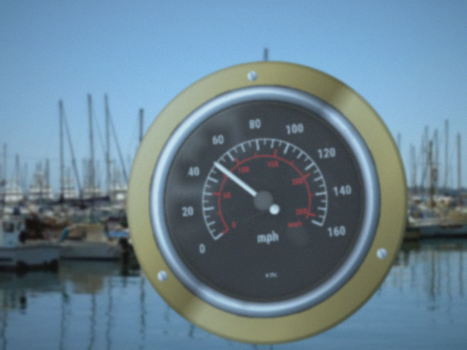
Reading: 50 mph
